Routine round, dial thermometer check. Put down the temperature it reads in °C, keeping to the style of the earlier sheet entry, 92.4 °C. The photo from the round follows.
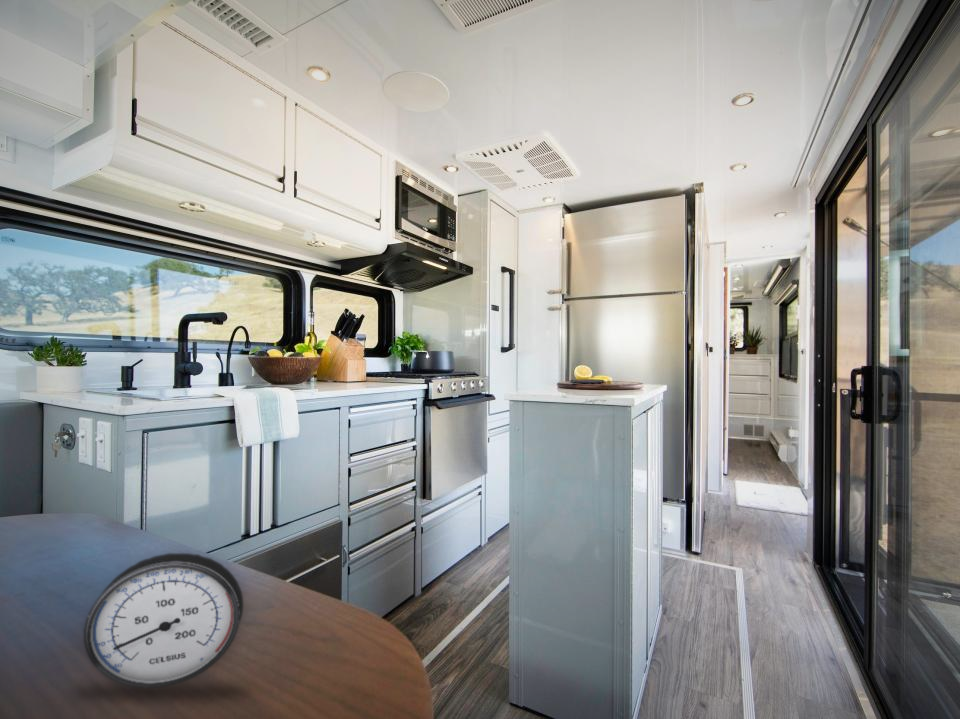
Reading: 20 °C
